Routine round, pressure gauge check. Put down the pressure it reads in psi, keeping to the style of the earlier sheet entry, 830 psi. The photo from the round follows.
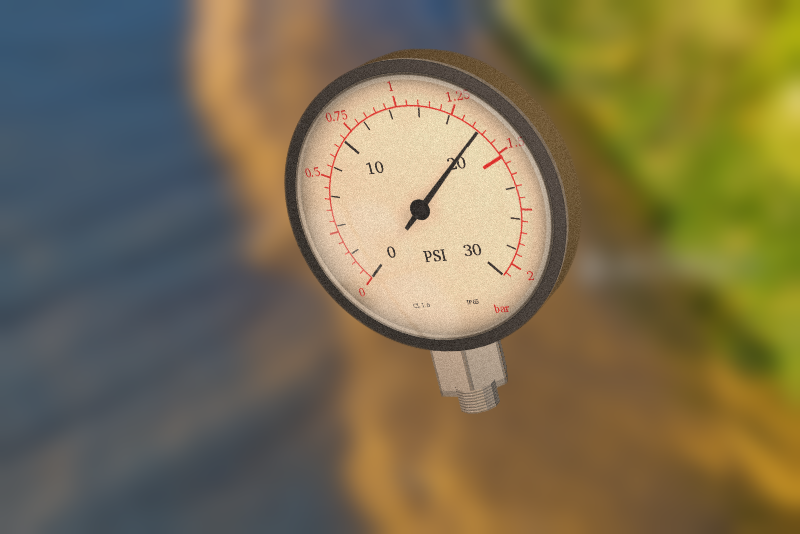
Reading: 20 psi
